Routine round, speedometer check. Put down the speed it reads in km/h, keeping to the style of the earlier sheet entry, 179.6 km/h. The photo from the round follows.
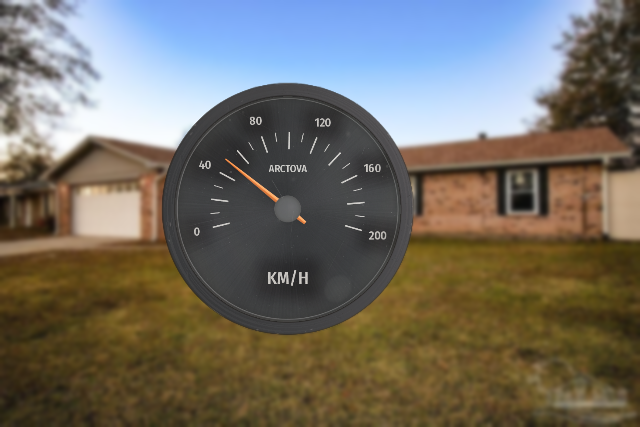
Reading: 50 km/h
